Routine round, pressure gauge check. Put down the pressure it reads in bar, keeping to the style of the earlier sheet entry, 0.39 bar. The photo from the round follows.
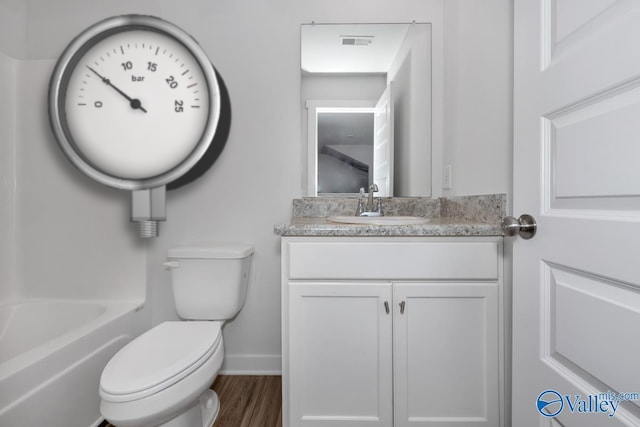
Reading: 5 bar
